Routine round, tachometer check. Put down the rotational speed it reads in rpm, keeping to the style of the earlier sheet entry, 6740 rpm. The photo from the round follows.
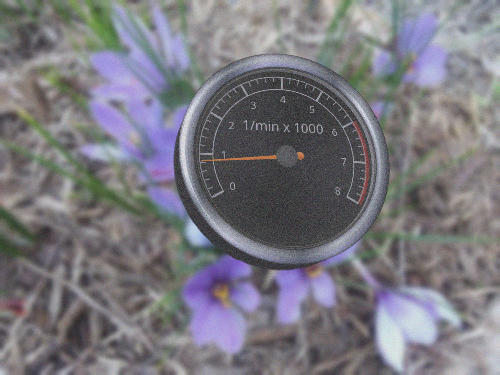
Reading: 800 rpm
